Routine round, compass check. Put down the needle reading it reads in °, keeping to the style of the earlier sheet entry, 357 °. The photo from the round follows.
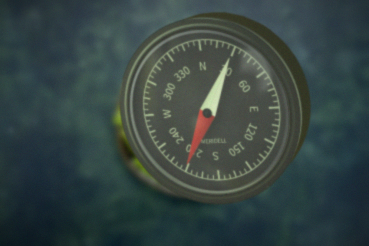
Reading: 210 °
